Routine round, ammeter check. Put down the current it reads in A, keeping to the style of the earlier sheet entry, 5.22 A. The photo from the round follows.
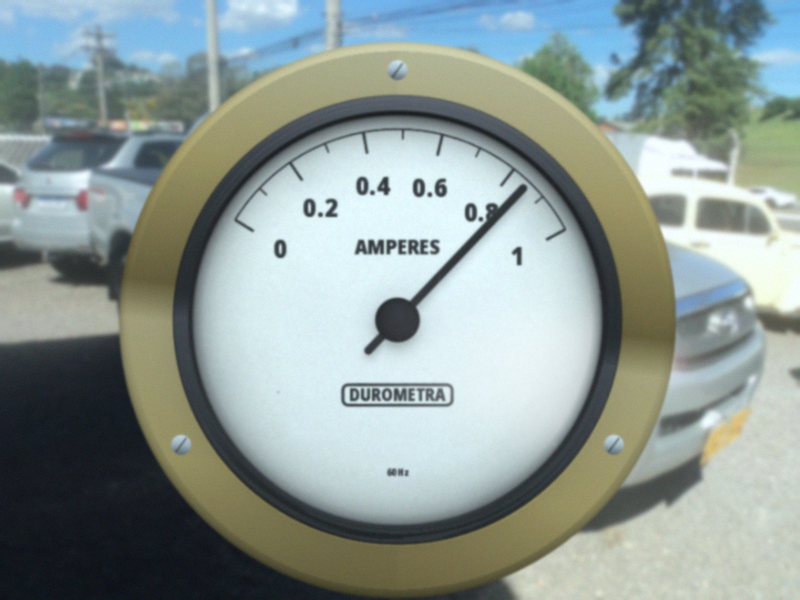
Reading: 0.85 A
